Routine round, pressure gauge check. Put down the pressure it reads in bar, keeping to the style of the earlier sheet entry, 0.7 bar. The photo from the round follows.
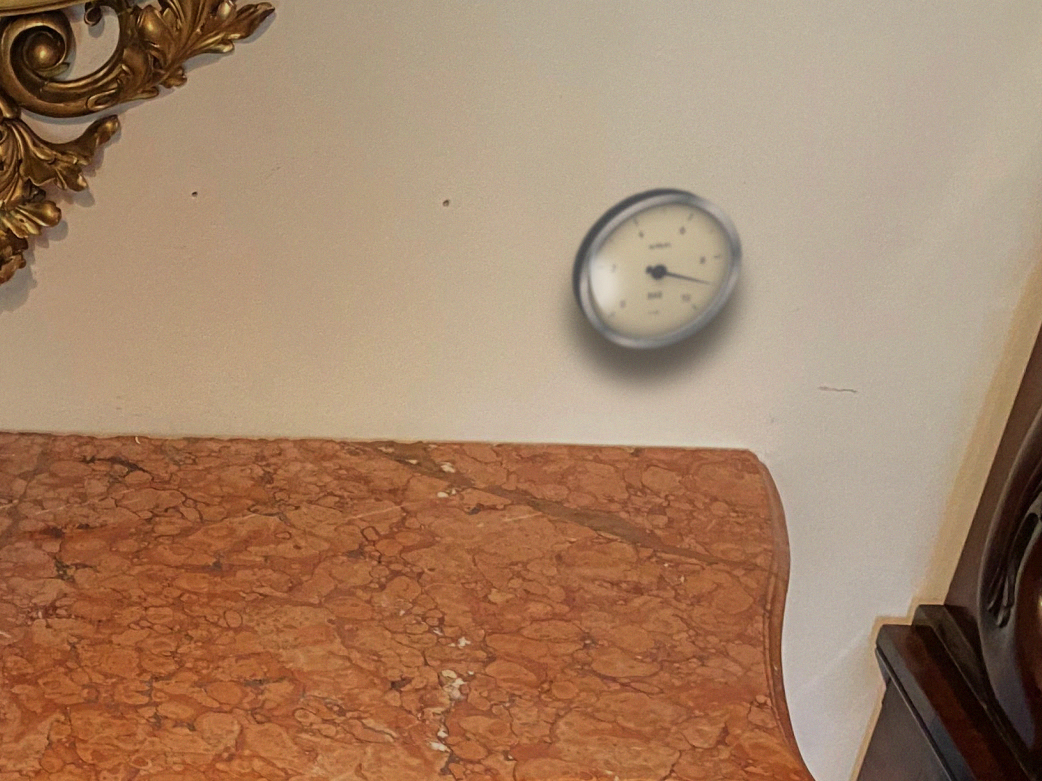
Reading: 9 bar
